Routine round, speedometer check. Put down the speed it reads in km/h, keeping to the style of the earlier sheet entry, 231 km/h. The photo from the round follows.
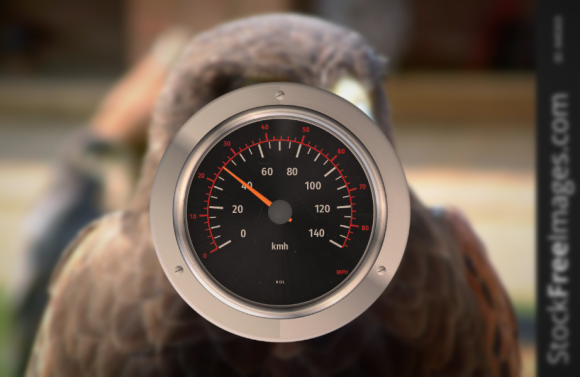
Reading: 40 km/h
